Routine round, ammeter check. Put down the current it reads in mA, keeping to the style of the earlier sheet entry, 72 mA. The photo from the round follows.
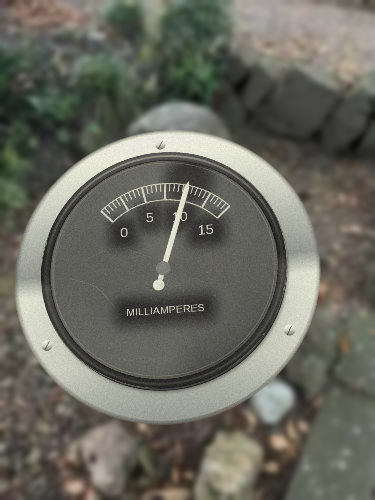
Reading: 10 mA
